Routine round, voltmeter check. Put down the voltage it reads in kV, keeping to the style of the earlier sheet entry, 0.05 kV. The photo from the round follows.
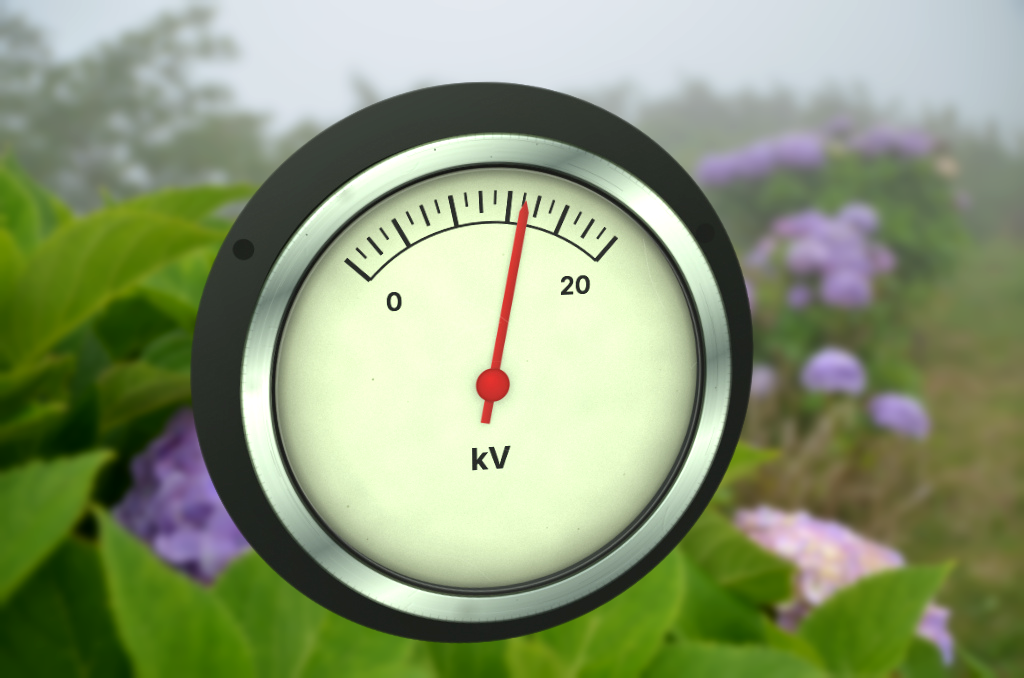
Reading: 13 kV
